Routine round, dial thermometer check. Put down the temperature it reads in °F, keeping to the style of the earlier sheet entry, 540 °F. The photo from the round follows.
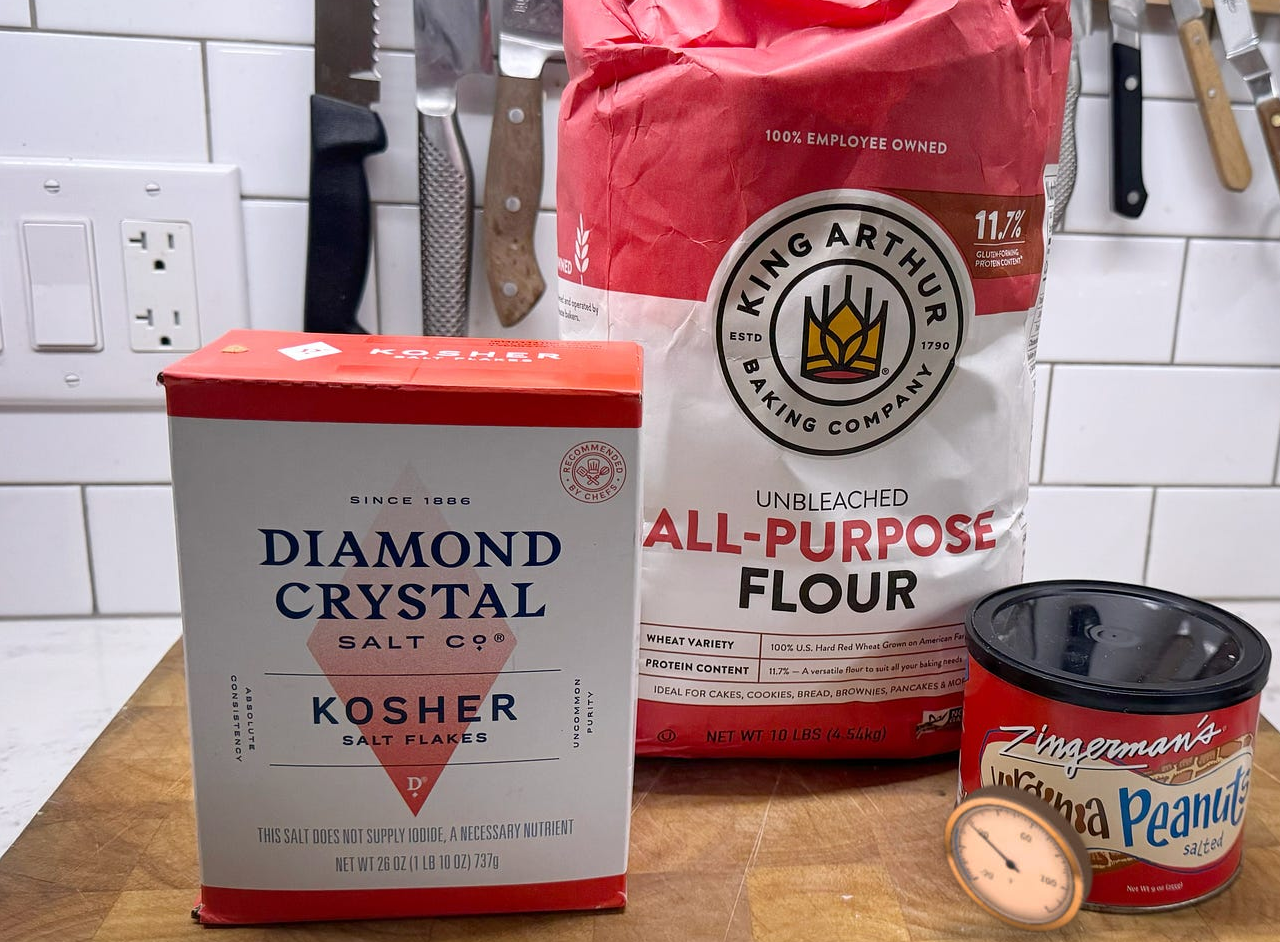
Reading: 20 °F
